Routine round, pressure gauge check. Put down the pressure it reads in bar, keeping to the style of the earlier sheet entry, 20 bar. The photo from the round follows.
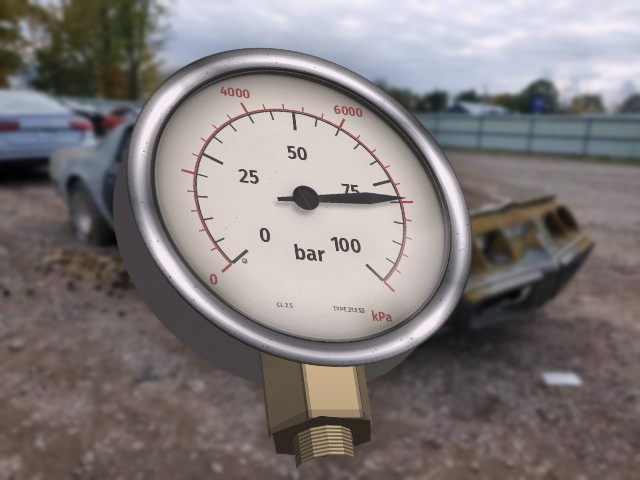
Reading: 80 bar
